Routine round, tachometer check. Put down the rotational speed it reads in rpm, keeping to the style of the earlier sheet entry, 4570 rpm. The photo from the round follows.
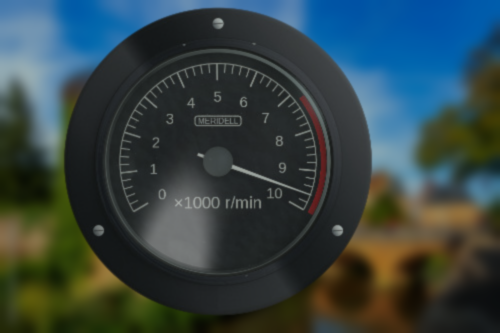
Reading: 9600 rpm
